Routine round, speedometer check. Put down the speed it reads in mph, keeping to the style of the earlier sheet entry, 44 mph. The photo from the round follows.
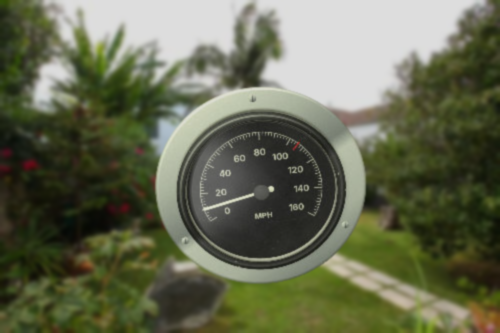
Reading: 10 mph
